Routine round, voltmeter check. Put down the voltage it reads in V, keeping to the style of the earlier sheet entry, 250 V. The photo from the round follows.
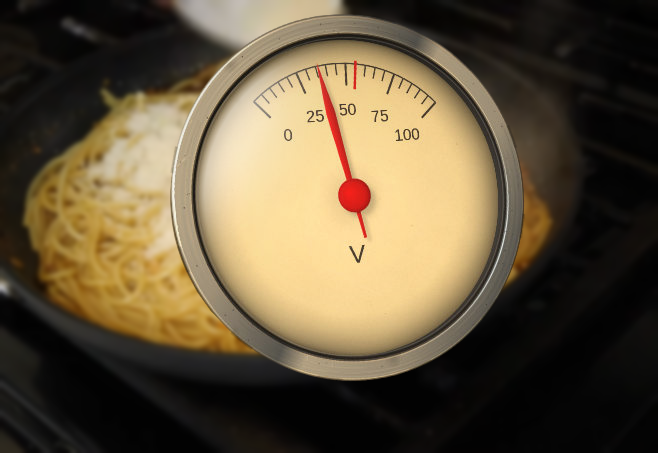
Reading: 35 V
